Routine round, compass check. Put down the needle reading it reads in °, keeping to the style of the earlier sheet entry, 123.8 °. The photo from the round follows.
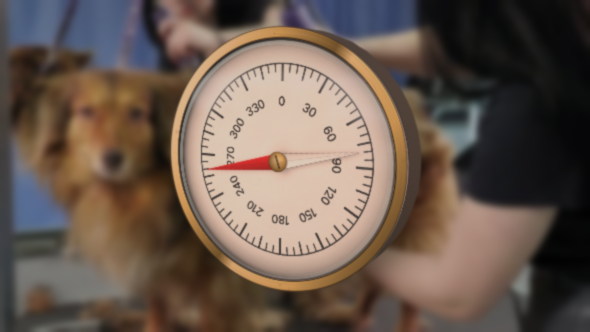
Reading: 260 °
